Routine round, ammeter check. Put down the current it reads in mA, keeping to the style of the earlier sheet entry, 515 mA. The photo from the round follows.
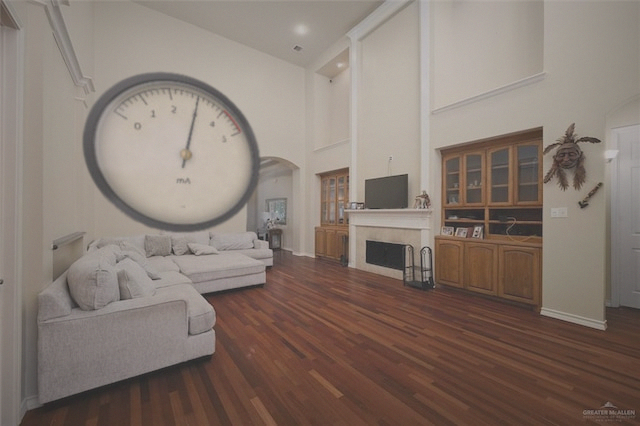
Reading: 3 mA
